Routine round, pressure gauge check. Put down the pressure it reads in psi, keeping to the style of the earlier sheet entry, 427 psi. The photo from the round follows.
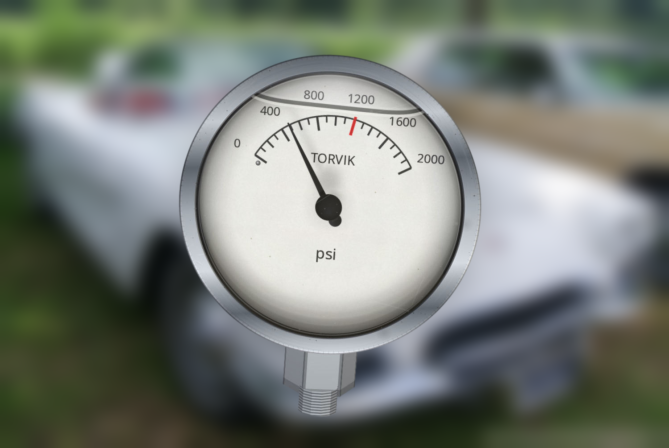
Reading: 500 psi
